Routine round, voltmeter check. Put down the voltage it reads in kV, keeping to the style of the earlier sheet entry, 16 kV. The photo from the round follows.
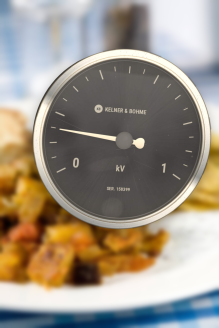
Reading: 0.15 kV
